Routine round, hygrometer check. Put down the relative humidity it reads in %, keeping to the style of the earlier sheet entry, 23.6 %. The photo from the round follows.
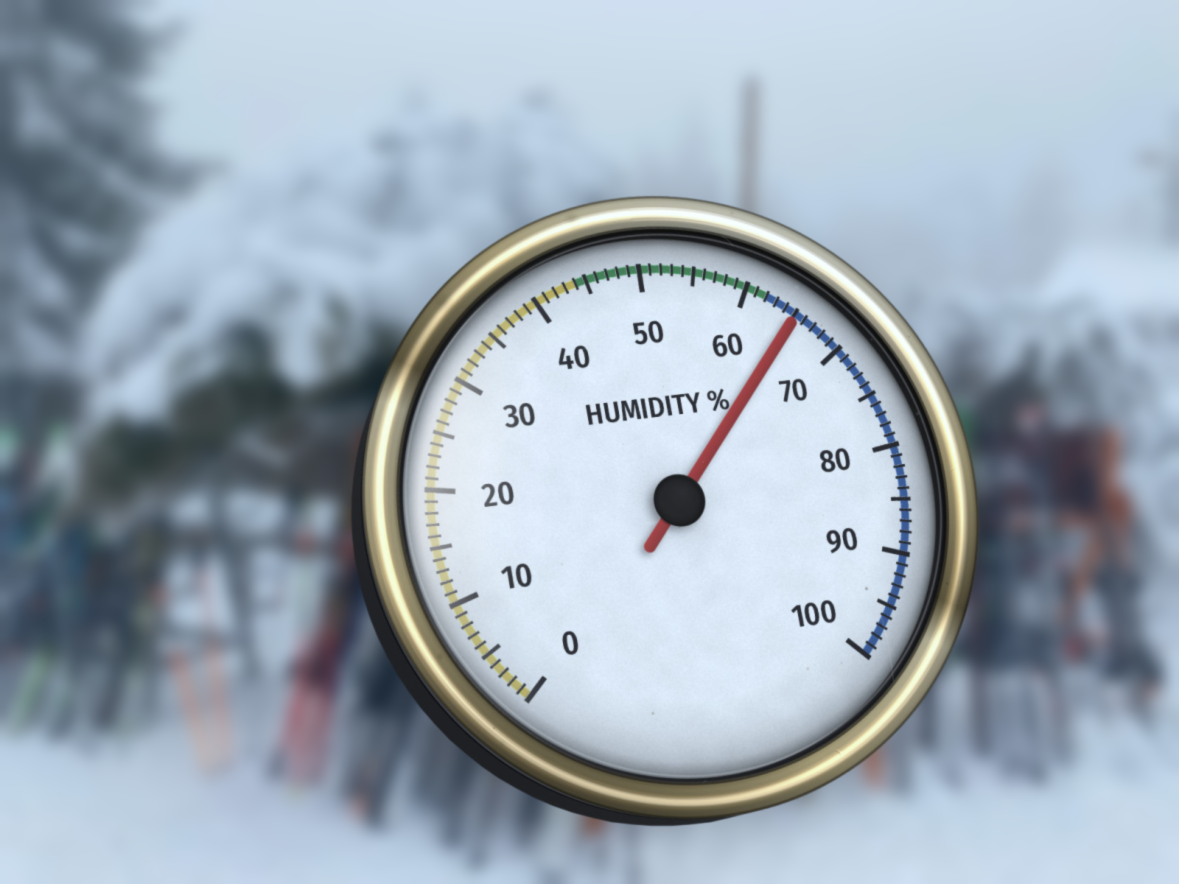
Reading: 65 %
